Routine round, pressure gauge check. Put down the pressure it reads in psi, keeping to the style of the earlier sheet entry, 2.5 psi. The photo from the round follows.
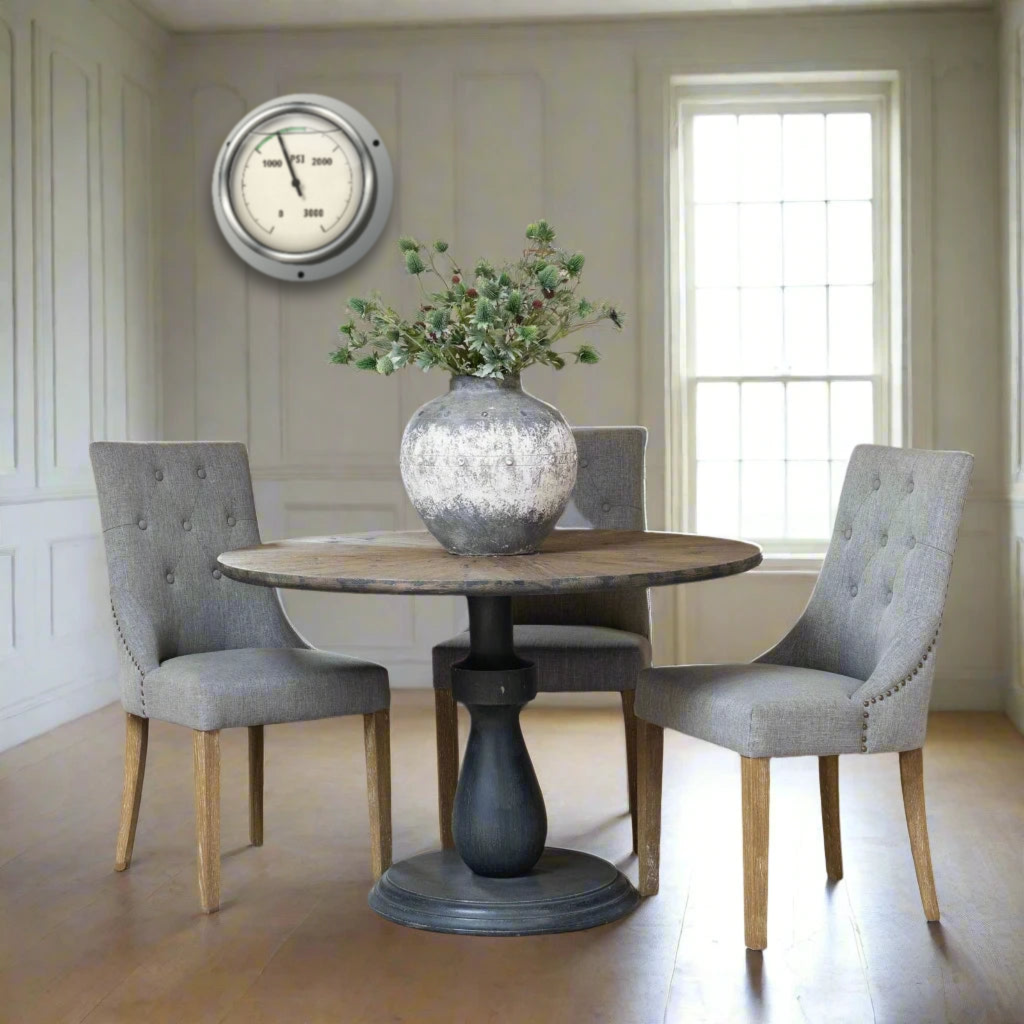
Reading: 1300 psi
